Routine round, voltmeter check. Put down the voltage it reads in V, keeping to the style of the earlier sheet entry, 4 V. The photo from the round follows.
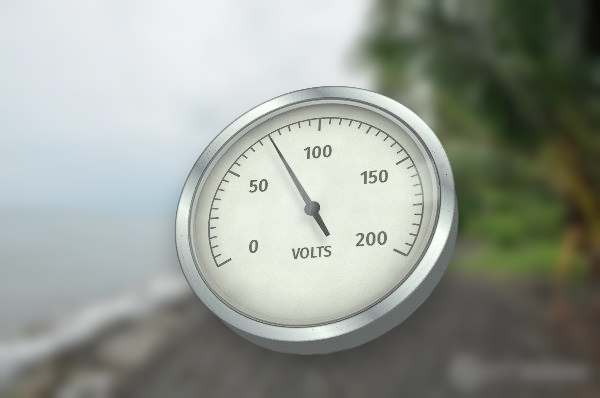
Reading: 75 V
